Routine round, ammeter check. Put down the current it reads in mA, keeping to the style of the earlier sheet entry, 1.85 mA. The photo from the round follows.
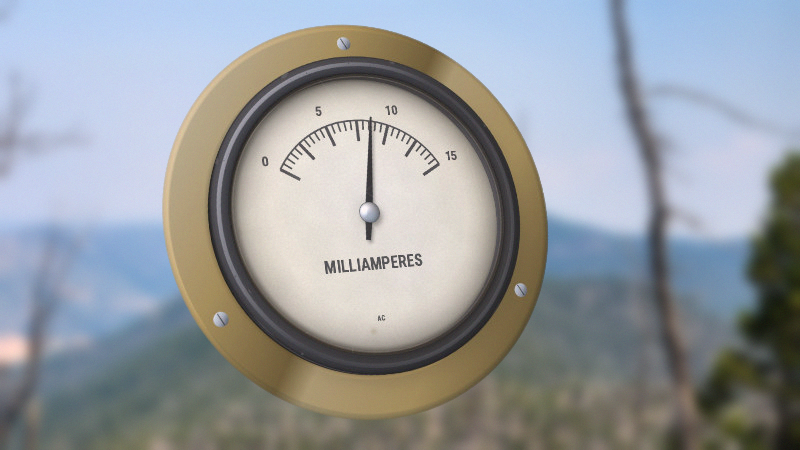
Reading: 8.5 mA
